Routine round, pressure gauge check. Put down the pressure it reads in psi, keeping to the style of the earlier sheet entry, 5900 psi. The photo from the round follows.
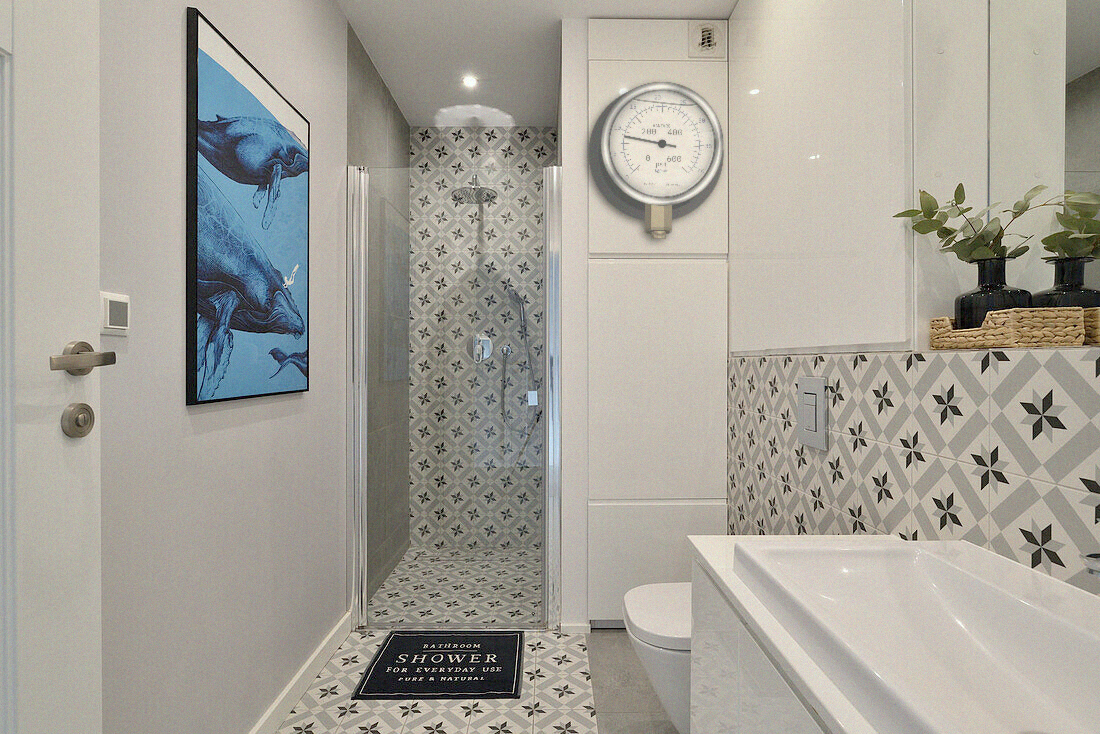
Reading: 120 psi
